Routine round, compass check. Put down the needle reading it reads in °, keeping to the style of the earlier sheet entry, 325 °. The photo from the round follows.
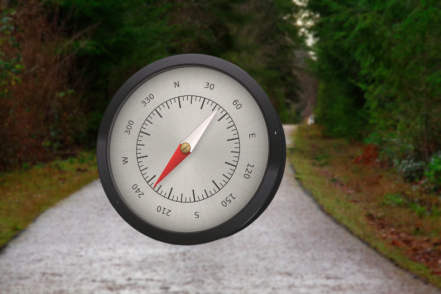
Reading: 230 °
